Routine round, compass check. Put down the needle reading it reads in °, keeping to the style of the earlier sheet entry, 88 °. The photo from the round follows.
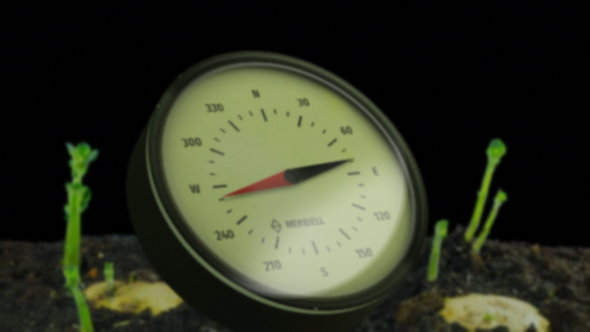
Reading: 260 °
